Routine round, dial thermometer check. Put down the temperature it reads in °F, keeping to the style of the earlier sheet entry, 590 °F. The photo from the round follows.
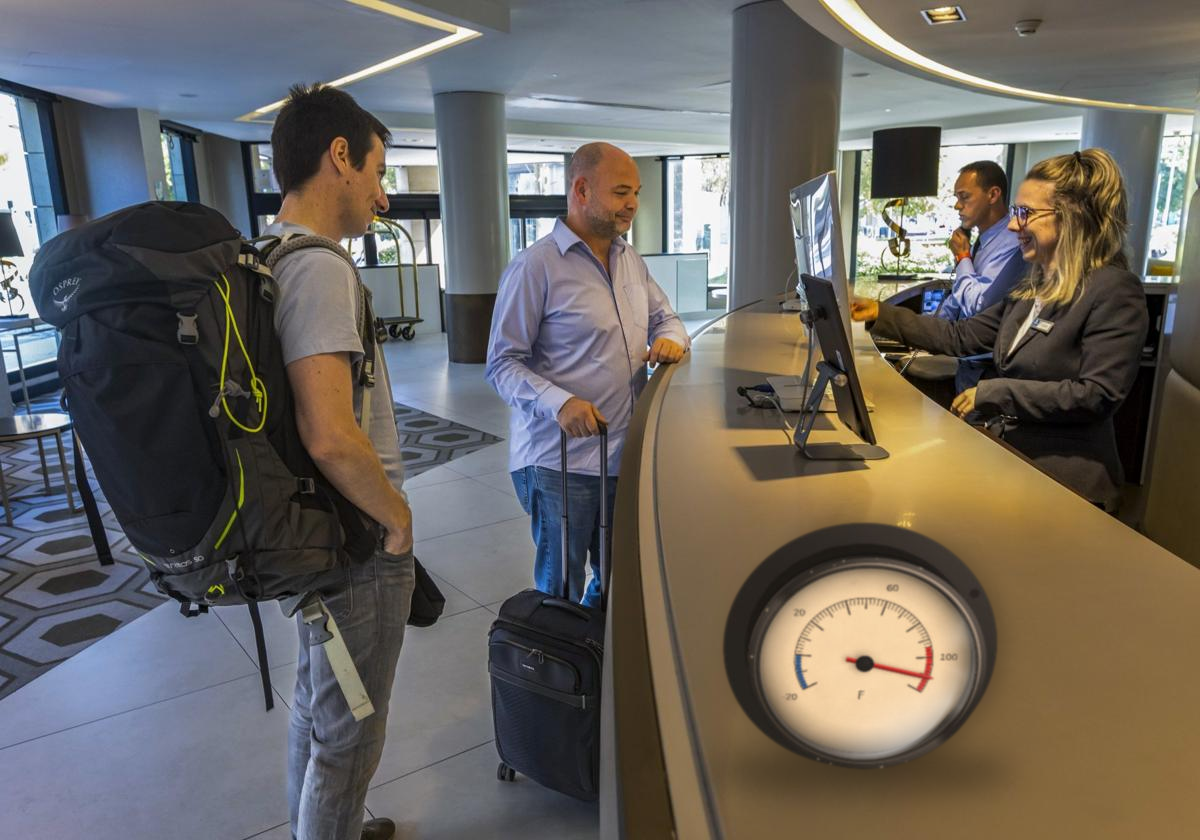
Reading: 110 °F
